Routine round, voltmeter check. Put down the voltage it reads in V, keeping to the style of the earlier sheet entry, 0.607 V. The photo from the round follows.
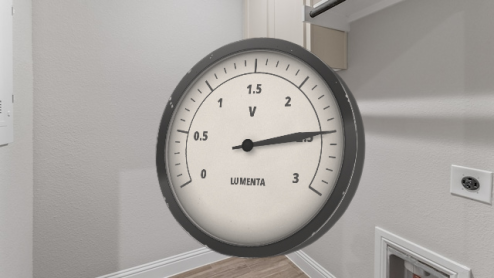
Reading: 2.5 V
